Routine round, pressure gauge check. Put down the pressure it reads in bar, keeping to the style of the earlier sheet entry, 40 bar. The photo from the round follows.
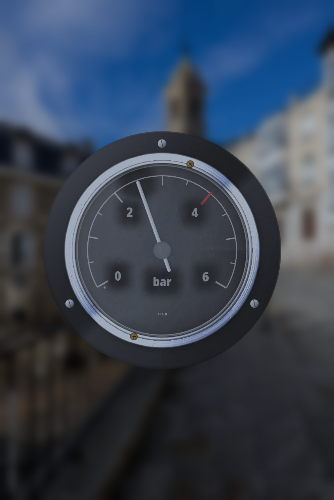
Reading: 2.5 bar
